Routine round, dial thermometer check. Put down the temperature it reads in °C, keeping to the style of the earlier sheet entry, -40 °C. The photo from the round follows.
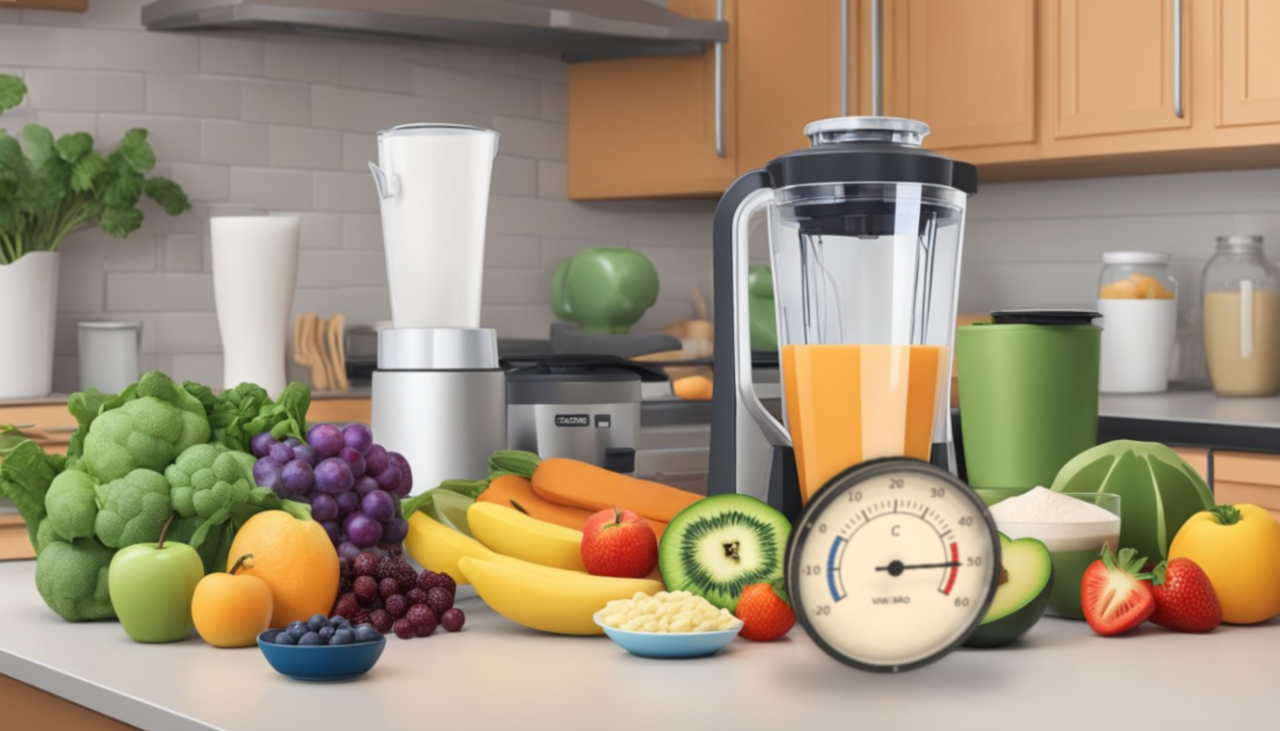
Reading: 50 °C
